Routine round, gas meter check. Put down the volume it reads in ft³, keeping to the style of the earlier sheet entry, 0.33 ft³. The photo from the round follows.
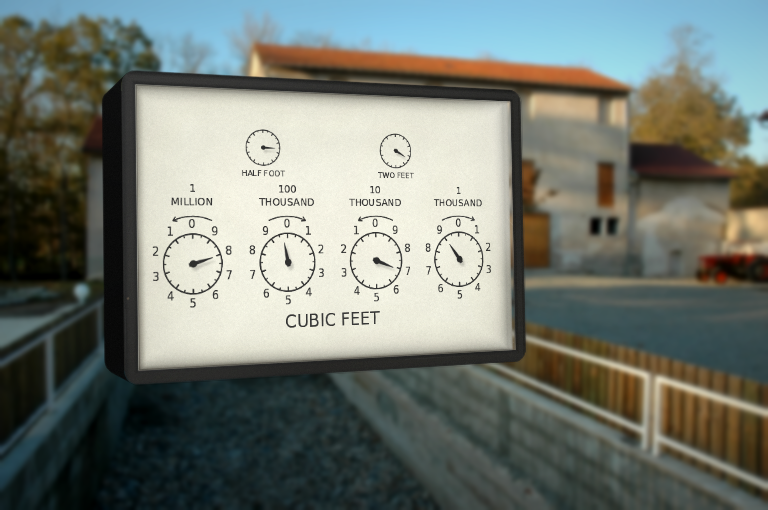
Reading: 796900 ft³
